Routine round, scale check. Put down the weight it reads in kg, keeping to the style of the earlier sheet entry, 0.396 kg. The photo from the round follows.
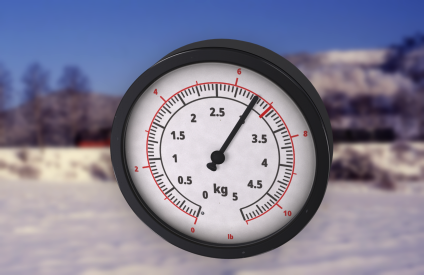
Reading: 3 kg
